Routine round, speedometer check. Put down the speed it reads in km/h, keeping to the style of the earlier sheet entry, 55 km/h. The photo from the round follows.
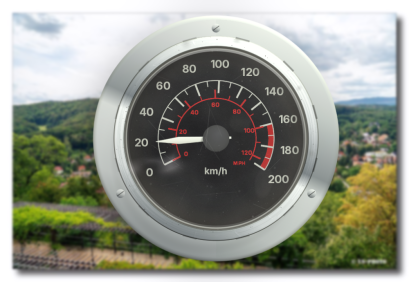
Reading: 20 km/h
